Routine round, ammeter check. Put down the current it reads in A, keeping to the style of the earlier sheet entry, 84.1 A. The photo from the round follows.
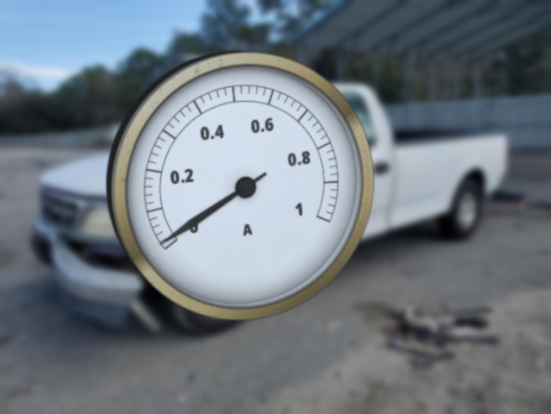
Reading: 0.02 A
